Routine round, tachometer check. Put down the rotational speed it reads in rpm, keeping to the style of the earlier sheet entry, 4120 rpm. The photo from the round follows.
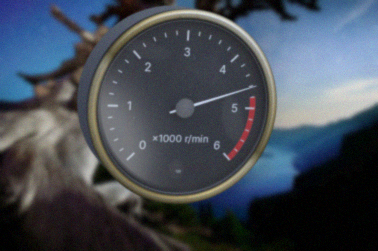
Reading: 4600 rpm
